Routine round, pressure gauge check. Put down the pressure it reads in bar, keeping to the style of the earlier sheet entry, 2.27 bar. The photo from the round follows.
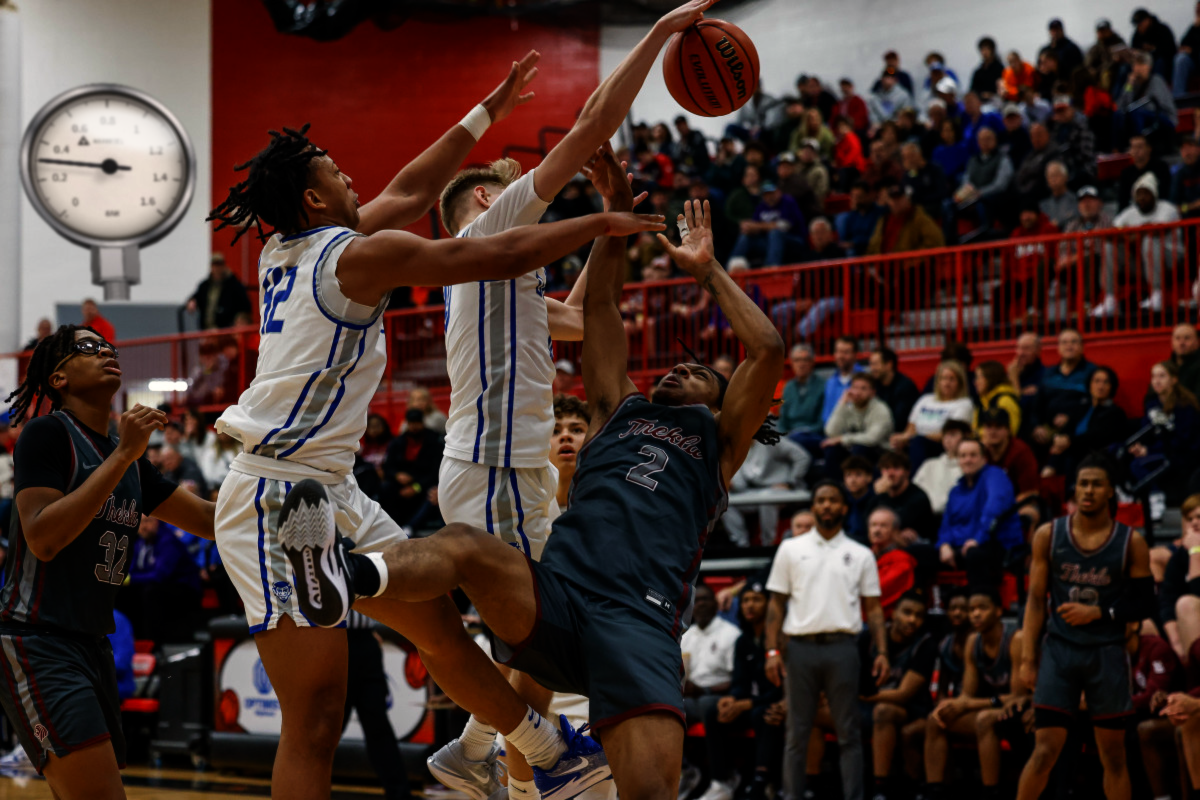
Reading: 0.3 bar
